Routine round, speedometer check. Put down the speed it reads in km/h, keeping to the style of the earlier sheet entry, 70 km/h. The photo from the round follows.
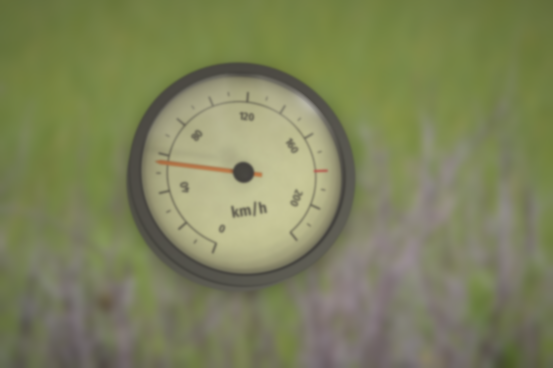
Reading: 55 km/h
